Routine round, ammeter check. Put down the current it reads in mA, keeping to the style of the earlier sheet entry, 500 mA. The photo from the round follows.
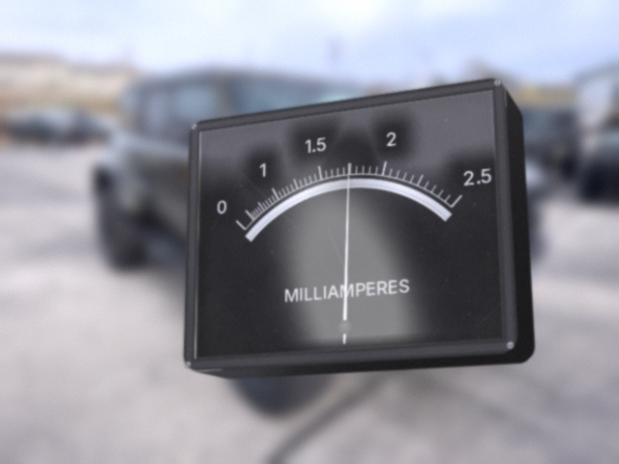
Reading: 1.75 mA
